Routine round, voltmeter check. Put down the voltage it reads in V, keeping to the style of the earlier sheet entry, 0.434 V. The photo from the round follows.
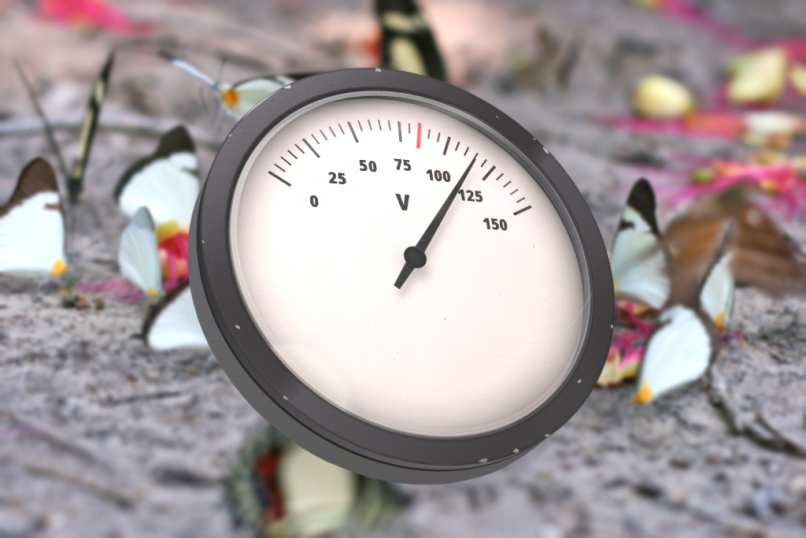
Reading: 115 V
